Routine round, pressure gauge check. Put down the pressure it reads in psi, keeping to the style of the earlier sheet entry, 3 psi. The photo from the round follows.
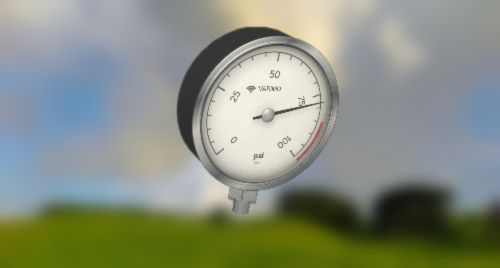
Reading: 77.5 psi
